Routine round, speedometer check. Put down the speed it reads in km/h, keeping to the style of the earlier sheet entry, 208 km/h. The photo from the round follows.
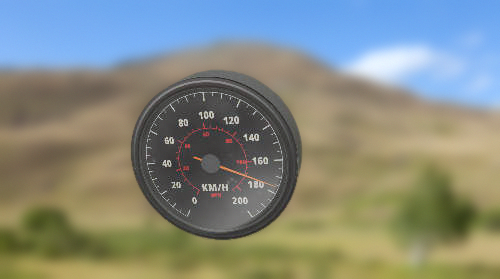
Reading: 175 km/h
